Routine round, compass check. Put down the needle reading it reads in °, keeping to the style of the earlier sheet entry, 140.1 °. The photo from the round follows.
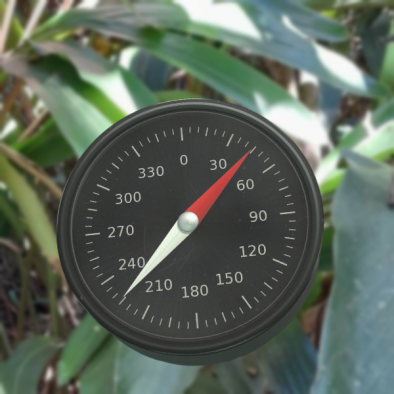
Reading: 45 °
